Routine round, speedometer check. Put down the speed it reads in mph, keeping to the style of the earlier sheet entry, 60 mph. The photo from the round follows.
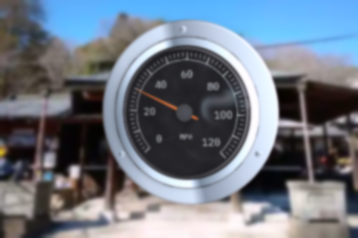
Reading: 30 mph
